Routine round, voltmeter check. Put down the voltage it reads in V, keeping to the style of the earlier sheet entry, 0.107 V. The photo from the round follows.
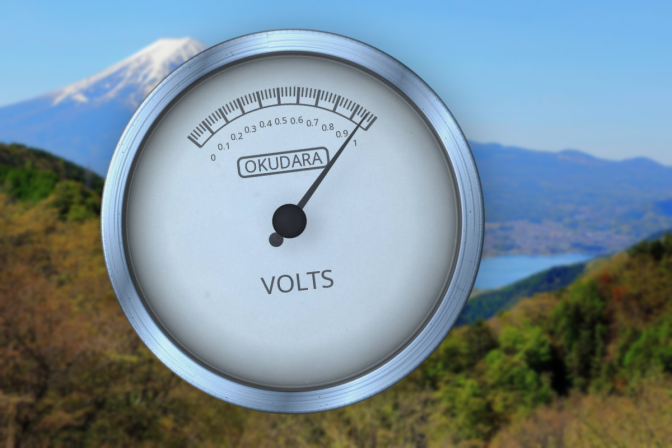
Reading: 0.96 V
